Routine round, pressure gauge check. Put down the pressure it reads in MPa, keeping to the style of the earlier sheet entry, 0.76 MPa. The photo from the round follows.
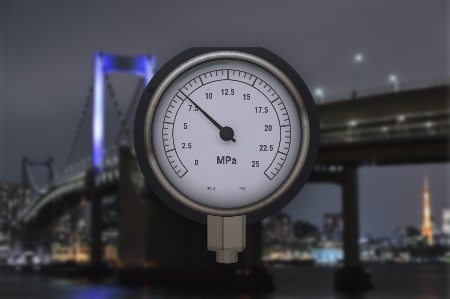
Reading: 8 MPa
